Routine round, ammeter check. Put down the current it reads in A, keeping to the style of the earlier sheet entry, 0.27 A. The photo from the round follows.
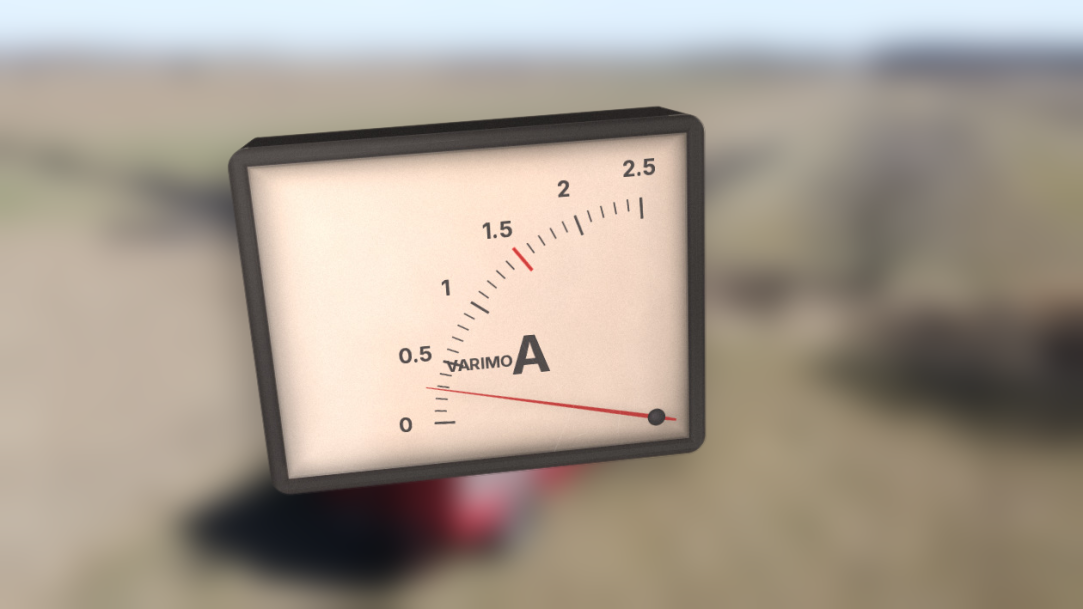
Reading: 0.3 A
